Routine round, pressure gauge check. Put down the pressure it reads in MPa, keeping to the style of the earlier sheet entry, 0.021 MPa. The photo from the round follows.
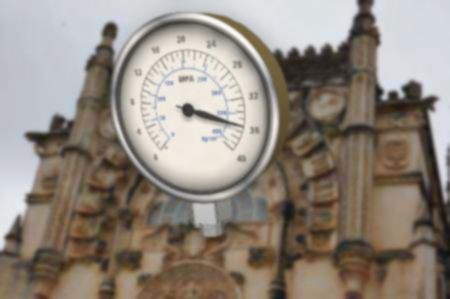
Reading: 36 MPa
